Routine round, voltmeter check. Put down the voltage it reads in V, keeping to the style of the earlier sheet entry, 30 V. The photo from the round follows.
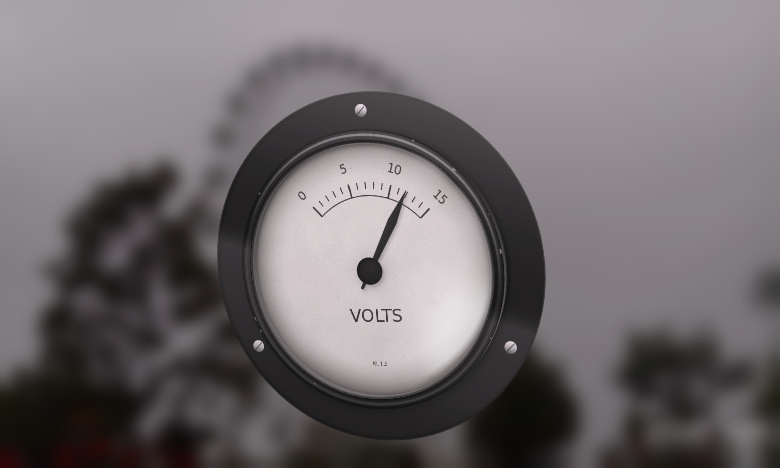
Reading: 12 V
